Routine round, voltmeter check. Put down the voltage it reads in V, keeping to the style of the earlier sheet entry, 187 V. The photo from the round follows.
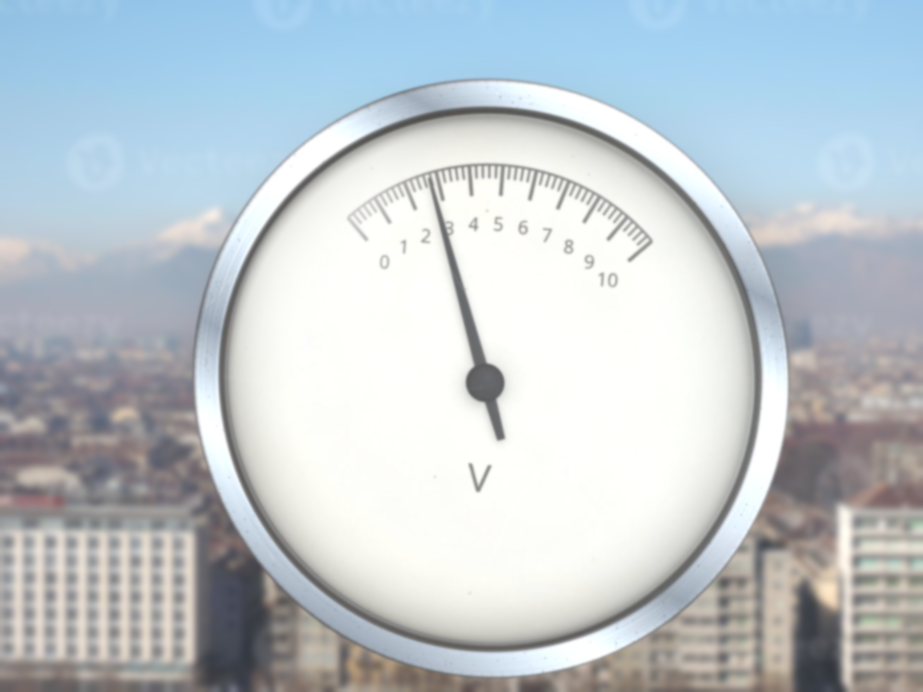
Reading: 2.8 V
